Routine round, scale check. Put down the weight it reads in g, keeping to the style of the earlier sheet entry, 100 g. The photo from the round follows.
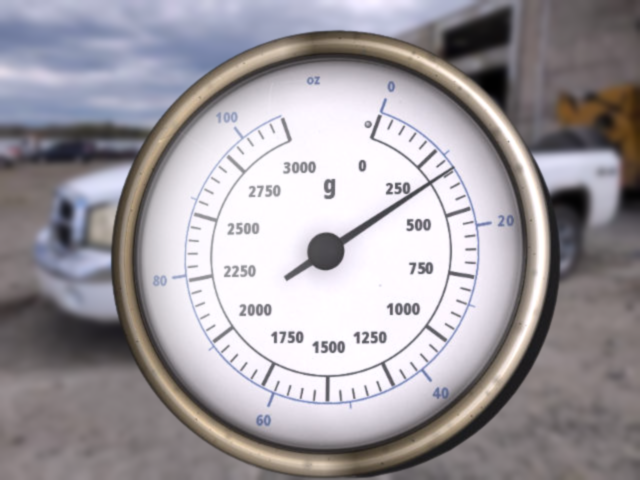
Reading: 350 g
